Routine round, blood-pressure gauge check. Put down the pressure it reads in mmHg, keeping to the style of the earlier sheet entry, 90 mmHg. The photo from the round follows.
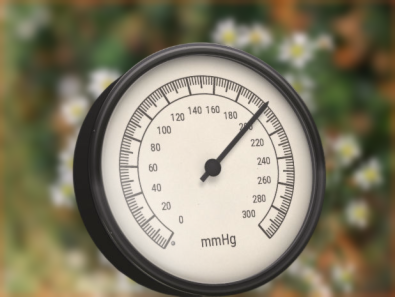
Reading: 200 mmHg
